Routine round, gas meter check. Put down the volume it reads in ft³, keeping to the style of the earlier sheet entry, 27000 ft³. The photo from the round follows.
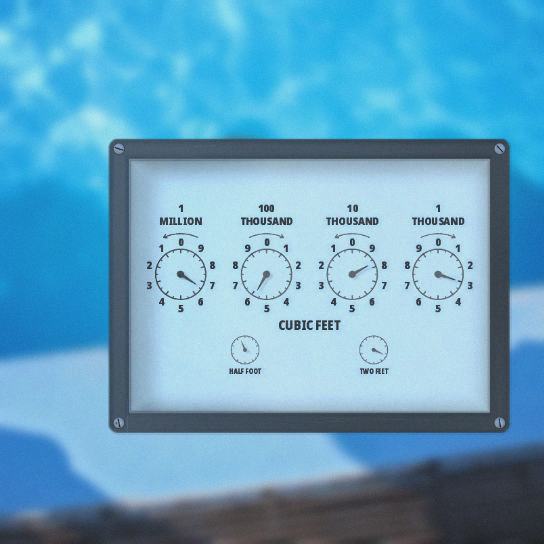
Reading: 658300 ft³
